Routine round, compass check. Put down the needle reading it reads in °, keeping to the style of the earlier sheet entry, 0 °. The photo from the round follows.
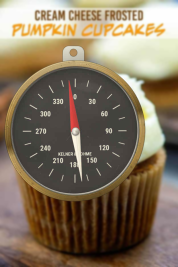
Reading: 352.5 °
